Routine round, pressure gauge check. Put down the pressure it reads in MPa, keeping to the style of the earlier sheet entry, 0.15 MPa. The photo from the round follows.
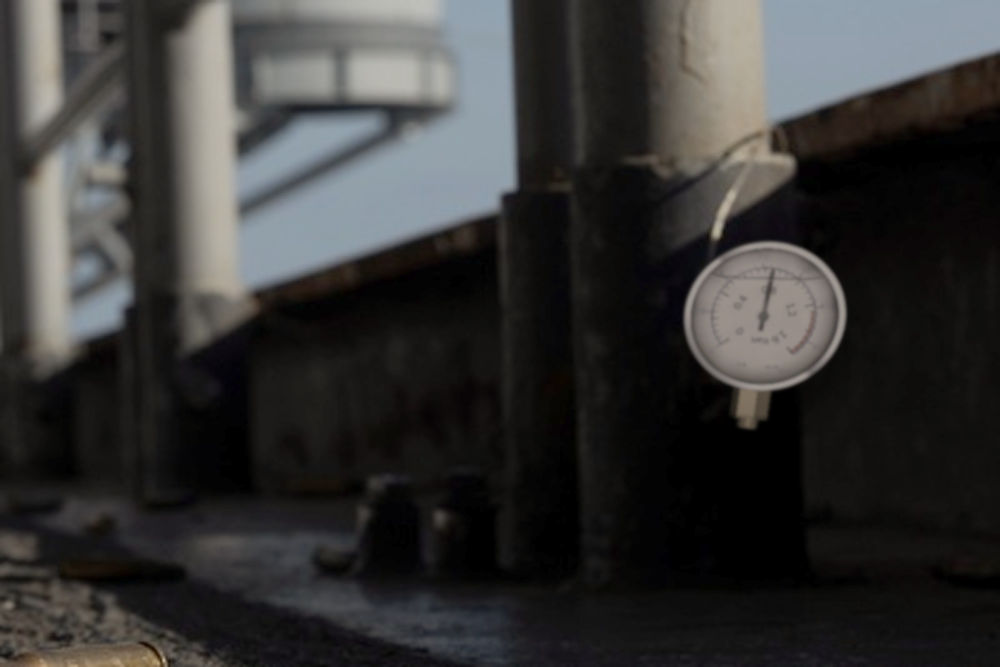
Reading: 0.8 MPa
